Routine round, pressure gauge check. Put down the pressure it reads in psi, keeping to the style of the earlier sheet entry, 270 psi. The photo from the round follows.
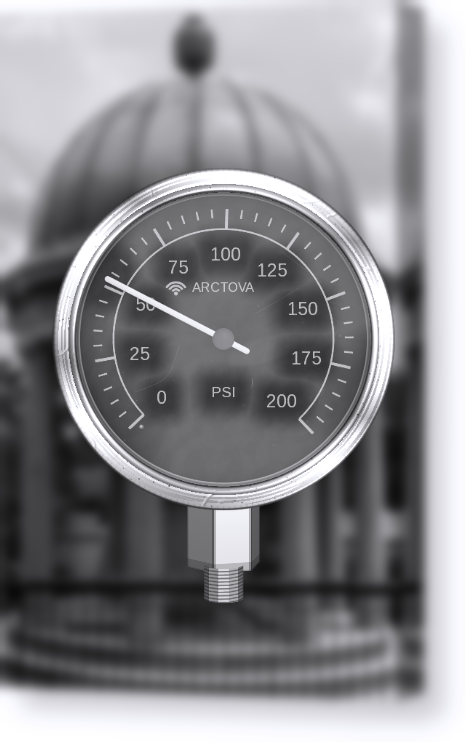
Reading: 52.5 psi
